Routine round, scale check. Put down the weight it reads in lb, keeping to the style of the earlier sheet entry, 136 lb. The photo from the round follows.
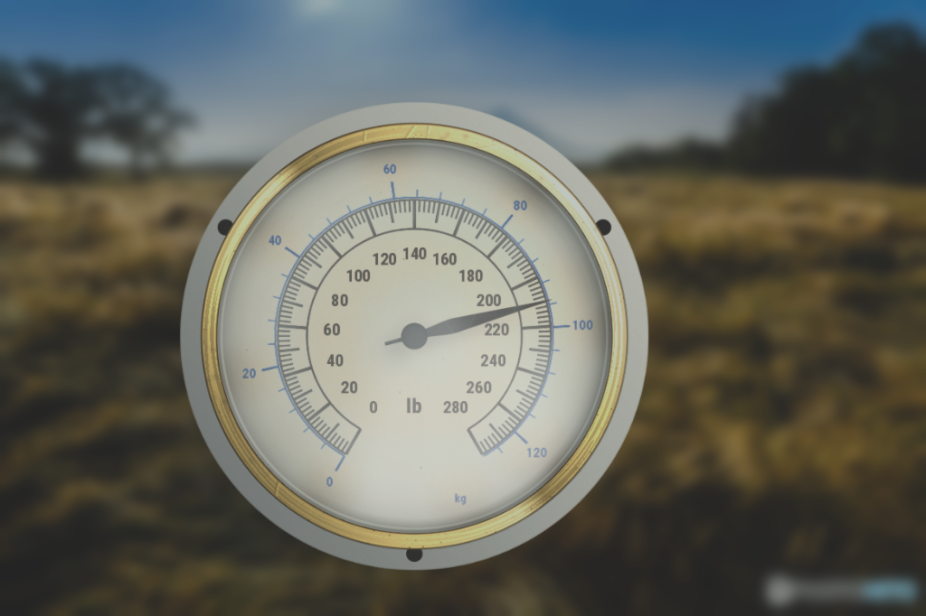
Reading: 210 lb
